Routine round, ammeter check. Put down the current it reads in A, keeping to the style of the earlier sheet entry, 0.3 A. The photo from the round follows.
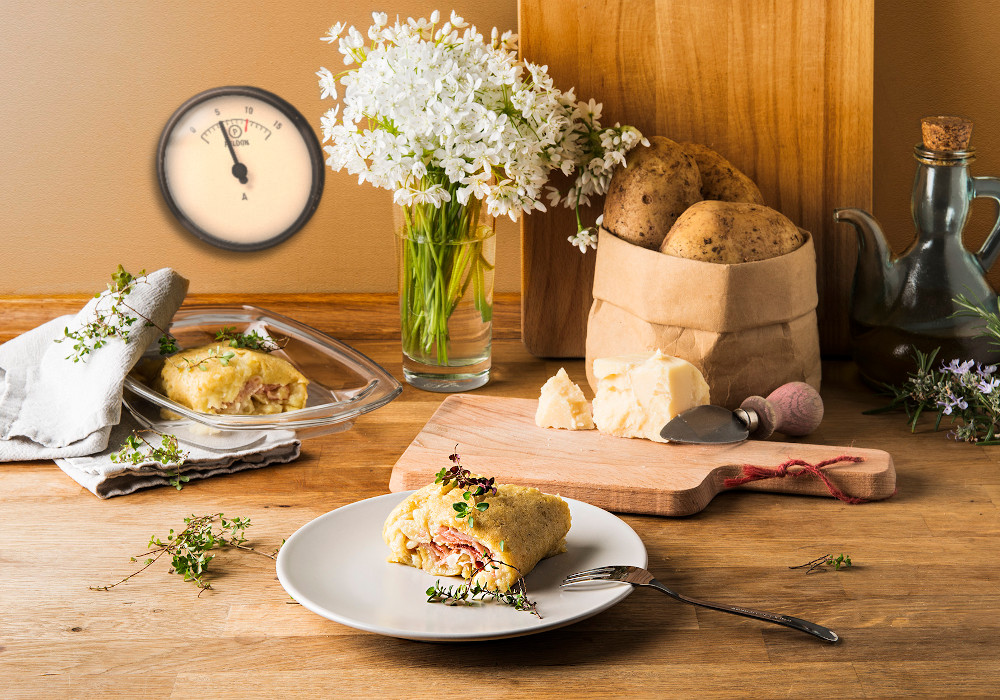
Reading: 5 A
